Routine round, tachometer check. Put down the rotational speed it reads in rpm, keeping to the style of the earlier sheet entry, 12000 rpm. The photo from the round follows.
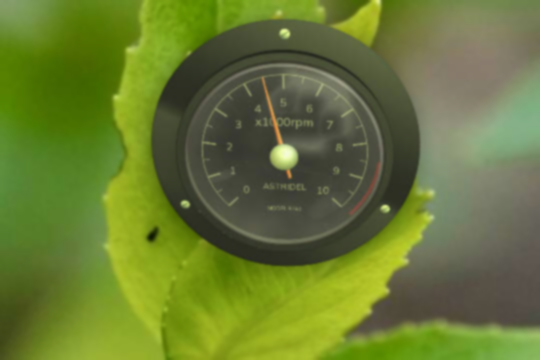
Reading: 4500 rpm
